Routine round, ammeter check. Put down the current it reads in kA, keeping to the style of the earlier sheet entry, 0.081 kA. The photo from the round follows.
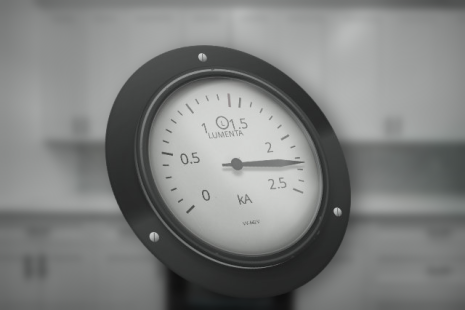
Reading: 2.25 kA
